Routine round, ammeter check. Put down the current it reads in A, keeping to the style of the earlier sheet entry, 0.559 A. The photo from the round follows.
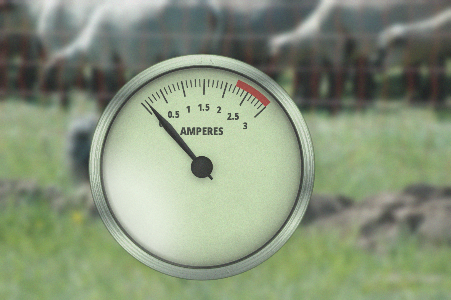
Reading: 0.1 A
